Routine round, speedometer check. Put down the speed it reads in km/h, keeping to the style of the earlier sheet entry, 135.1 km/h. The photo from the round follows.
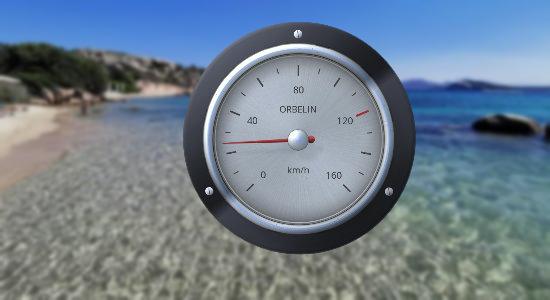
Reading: 25 km/h
